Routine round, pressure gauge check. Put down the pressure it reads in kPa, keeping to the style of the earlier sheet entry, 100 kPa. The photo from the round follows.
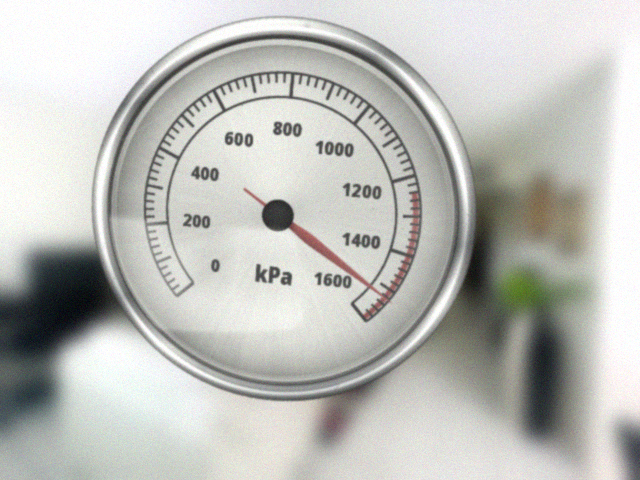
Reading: 1520 kPa
